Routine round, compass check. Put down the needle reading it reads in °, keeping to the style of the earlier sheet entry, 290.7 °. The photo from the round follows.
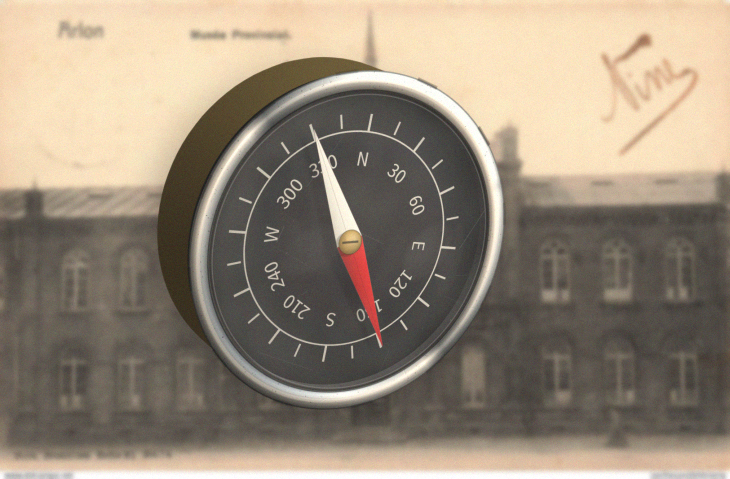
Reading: 150 °
